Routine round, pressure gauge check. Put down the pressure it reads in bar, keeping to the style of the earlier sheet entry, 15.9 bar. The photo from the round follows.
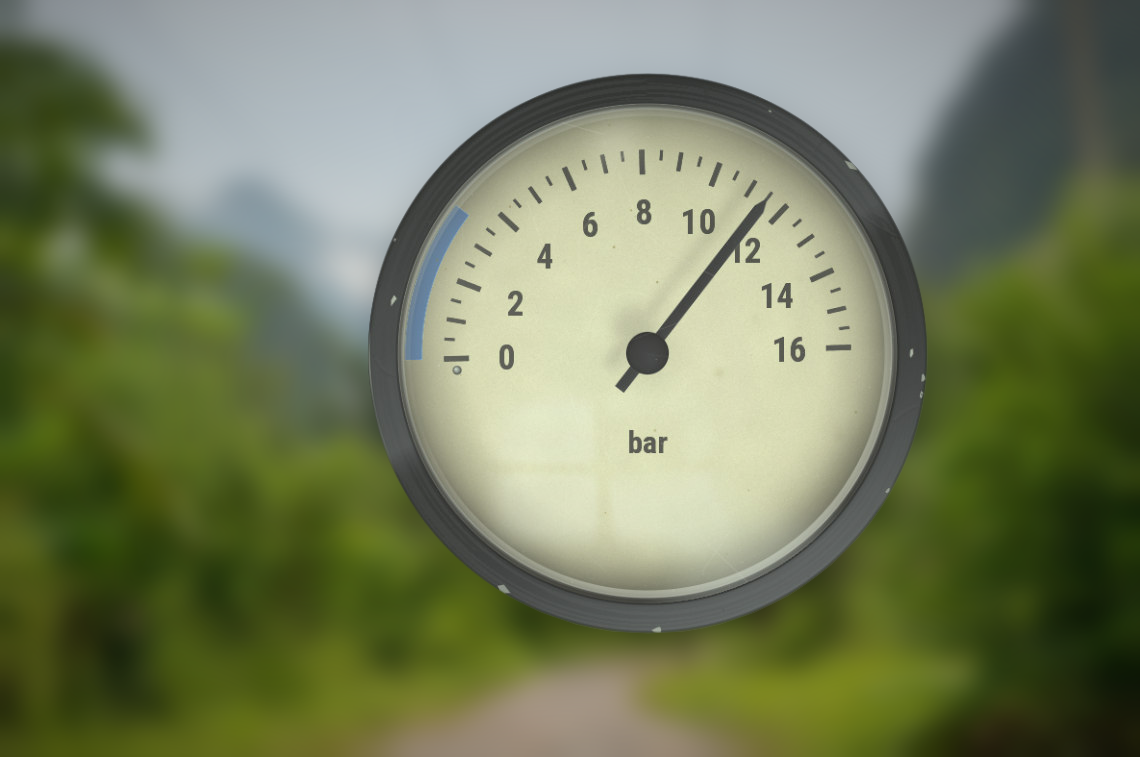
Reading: 11.5 bar
